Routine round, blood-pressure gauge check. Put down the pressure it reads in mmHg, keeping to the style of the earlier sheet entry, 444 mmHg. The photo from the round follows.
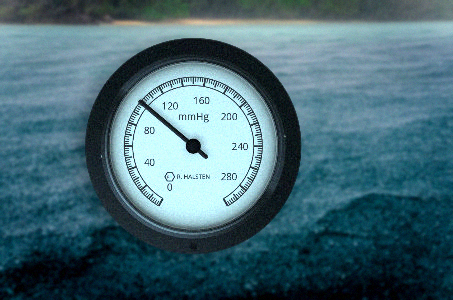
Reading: 100 mmHg
